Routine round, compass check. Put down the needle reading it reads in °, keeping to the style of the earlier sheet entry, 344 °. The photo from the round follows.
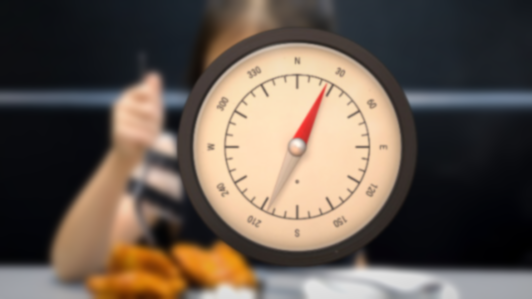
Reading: 25 °
